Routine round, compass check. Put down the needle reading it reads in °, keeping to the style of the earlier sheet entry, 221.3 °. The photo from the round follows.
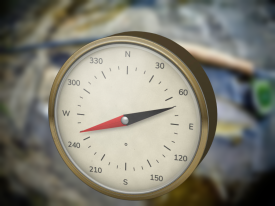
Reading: 250 °
